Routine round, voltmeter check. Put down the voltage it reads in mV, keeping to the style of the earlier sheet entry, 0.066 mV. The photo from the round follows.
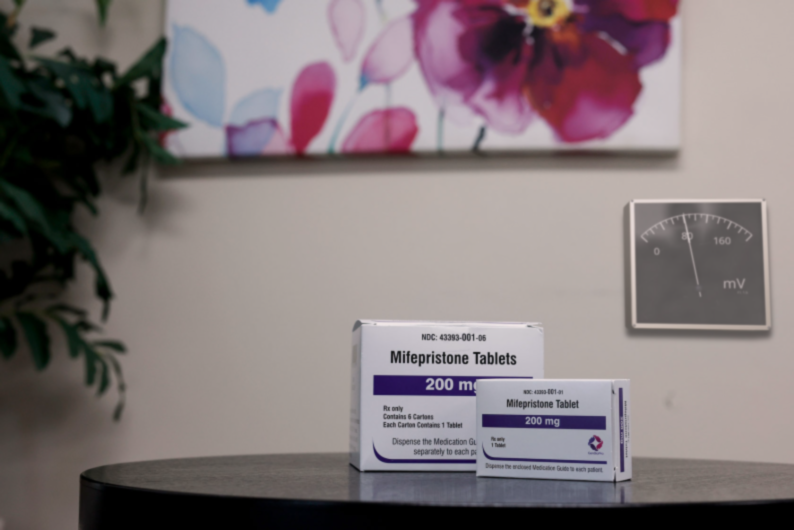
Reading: 80 mV
